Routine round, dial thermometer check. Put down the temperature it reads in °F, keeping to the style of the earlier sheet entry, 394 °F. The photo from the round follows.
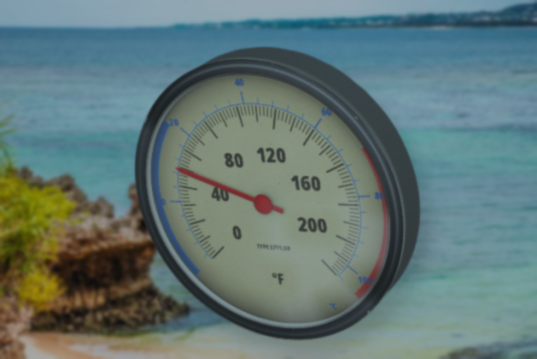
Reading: 50 °F
